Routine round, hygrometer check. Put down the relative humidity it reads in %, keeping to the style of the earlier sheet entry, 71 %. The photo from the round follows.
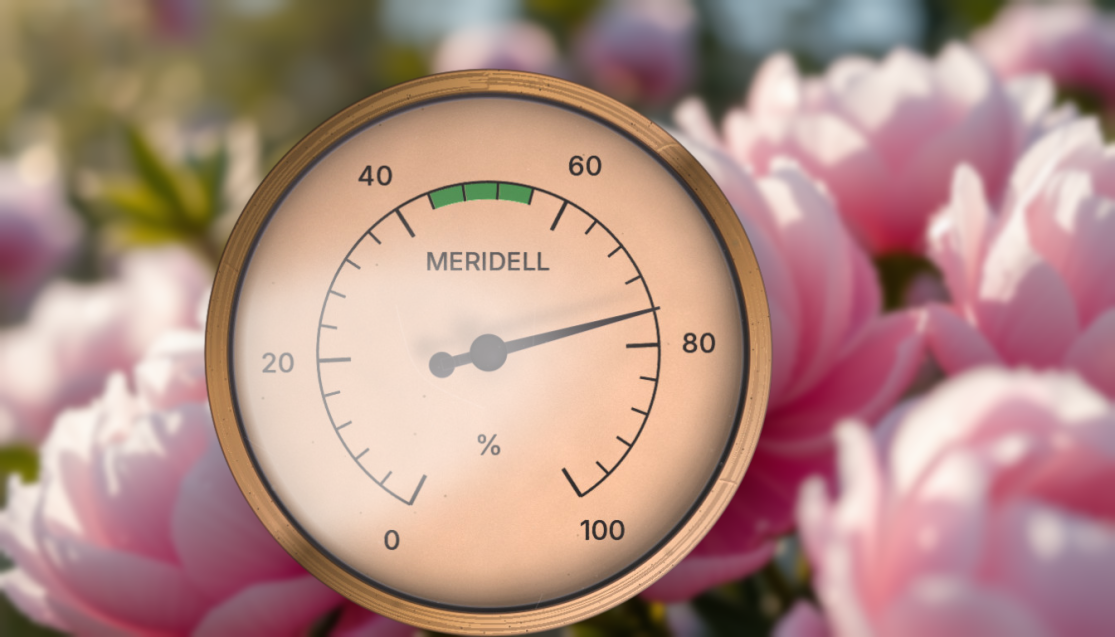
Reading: 76 %
